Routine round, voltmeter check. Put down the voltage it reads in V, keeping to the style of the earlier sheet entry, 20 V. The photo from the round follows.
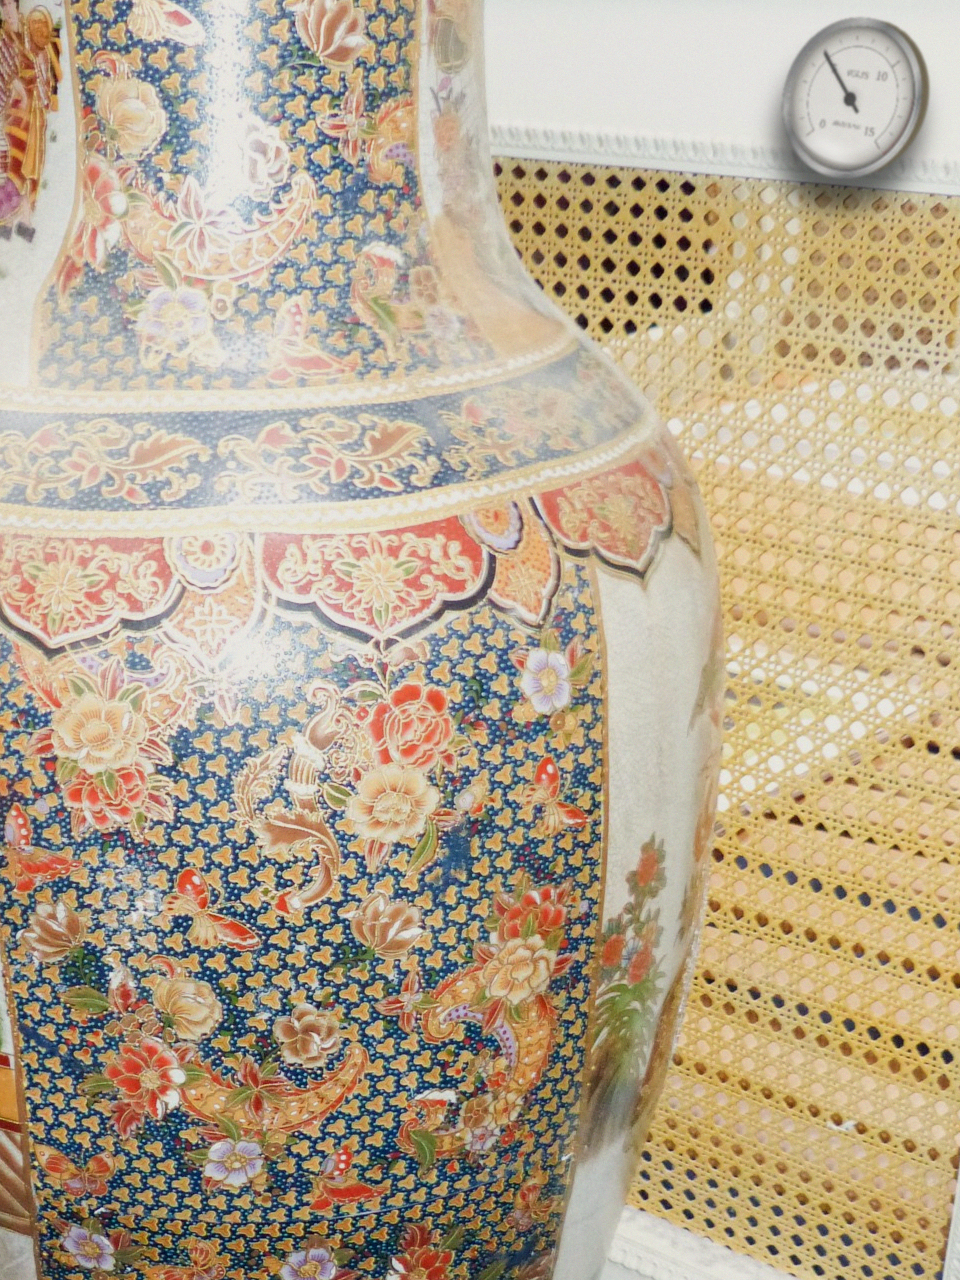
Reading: 5 V
